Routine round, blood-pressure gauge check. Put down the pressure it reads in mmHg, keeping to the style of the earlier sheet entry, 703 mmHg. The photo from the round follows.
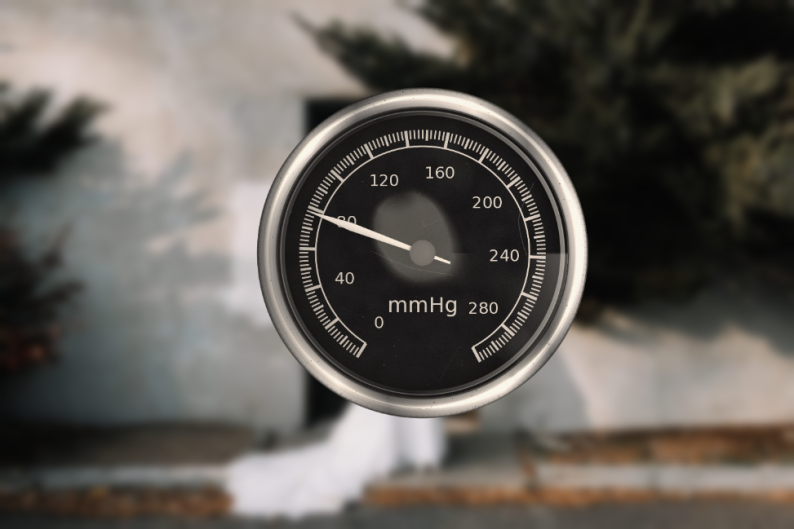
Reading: 78 mmHg
